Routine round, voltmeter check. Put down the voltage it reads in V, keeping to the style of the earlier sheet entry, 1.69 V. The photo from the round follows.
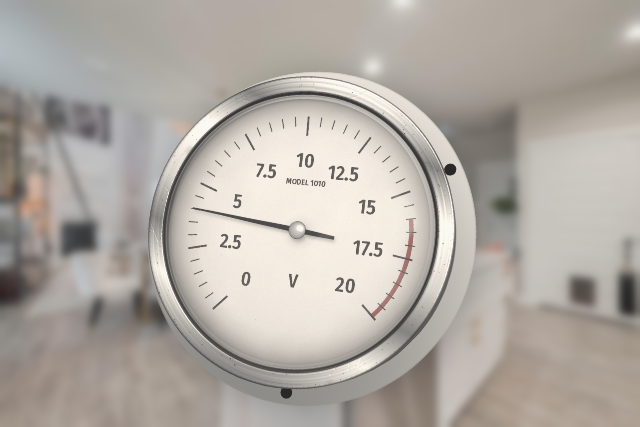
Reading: 4 V
